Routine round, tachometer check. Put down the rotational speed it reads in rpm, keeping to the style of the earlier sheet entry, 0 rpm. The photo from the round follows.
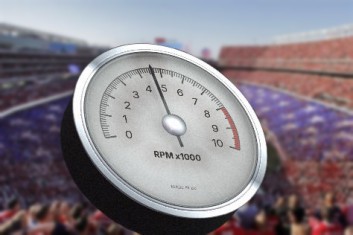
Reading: 4500 rpm
